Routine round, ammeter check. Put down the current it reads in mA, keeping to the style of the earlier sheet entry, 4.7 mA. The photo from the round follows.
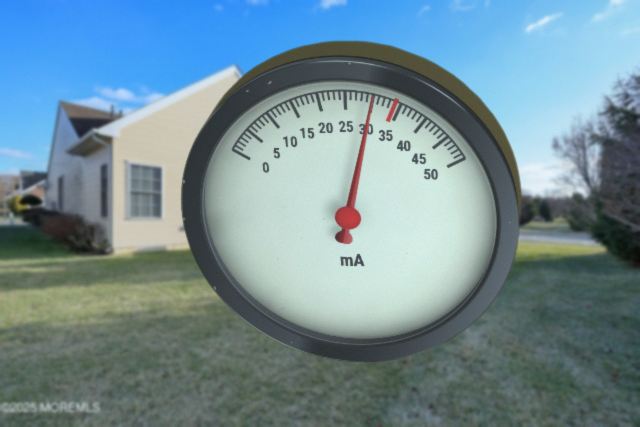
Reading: 30 mA
